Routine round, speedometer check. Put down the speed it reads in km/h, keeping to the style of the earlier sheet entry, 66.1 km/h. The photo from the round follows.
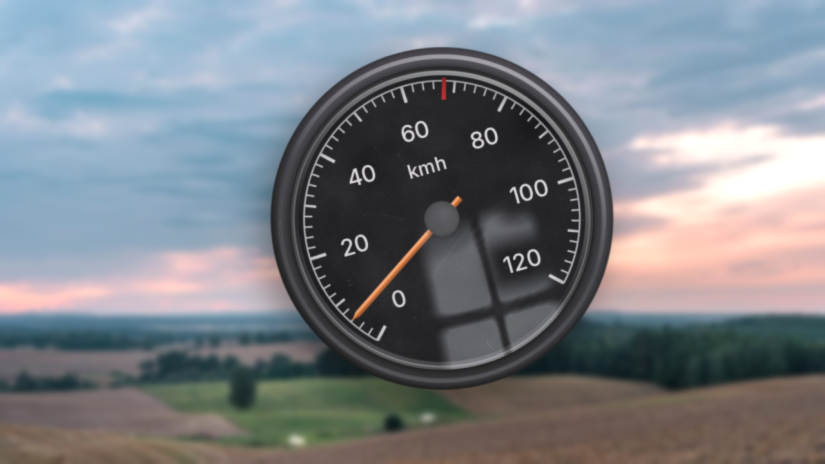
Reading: 6 km/h
